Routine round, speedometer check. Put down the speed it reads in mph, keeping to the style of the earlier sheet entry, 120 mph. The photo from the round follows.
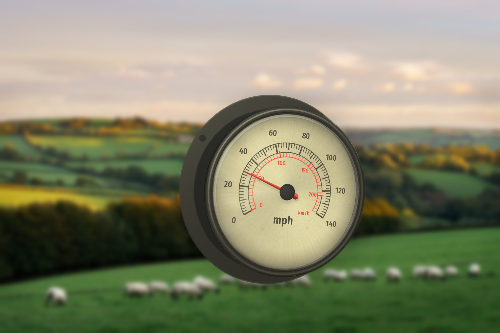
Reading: 30 mph
